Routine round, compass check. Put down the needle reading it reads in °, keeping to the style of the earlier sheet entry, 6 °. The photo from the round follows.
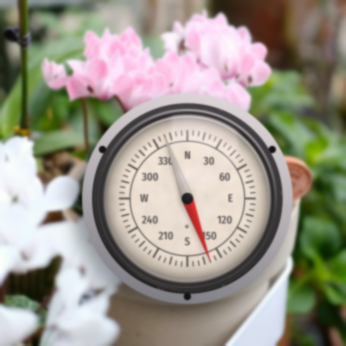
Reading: 160 °
